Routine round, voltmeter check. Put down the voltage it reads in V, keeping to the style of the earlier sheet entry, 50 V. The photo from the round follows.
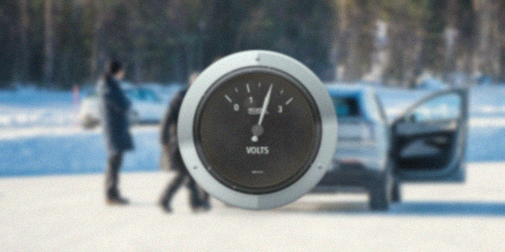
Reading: 2 V
